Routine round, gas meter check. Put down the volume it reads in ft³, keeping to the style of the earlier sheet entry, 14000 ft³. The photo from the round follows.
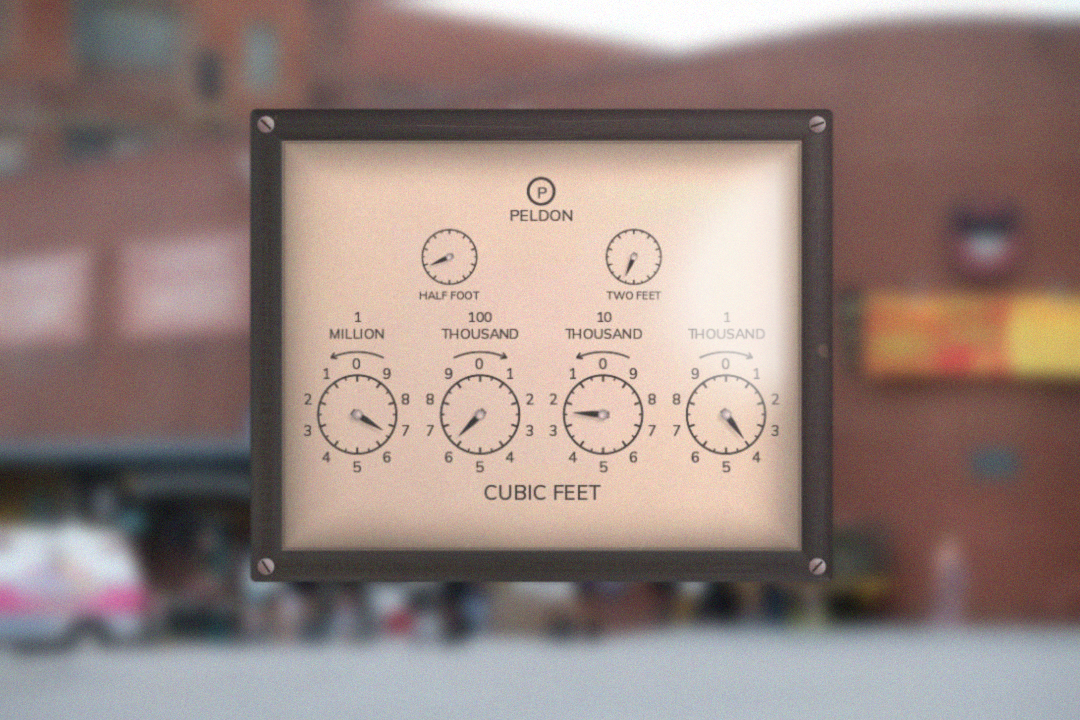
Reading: 662400 ft³
